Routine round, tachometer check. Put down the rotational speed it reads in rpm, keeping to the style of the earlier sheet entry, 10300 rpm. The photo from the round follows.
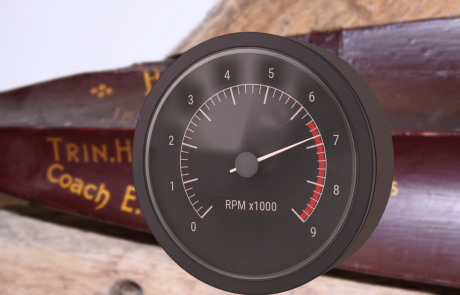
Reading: 6800 rpm
